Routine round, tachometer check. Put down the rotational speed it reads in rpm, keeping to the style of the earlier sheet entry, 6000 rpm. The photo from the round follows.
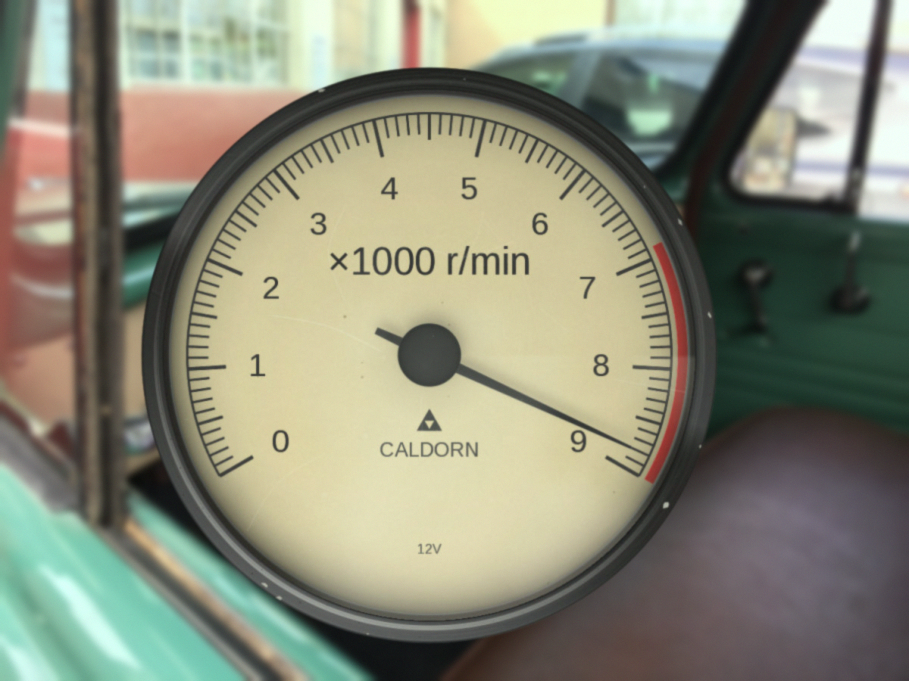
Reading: 8800 rpm
